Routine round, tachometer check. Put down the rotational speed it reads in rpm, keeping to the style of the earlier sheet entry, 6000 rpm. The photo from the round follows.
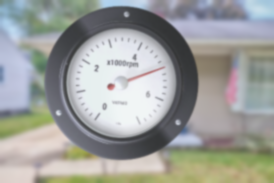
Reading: 5000 rpm
